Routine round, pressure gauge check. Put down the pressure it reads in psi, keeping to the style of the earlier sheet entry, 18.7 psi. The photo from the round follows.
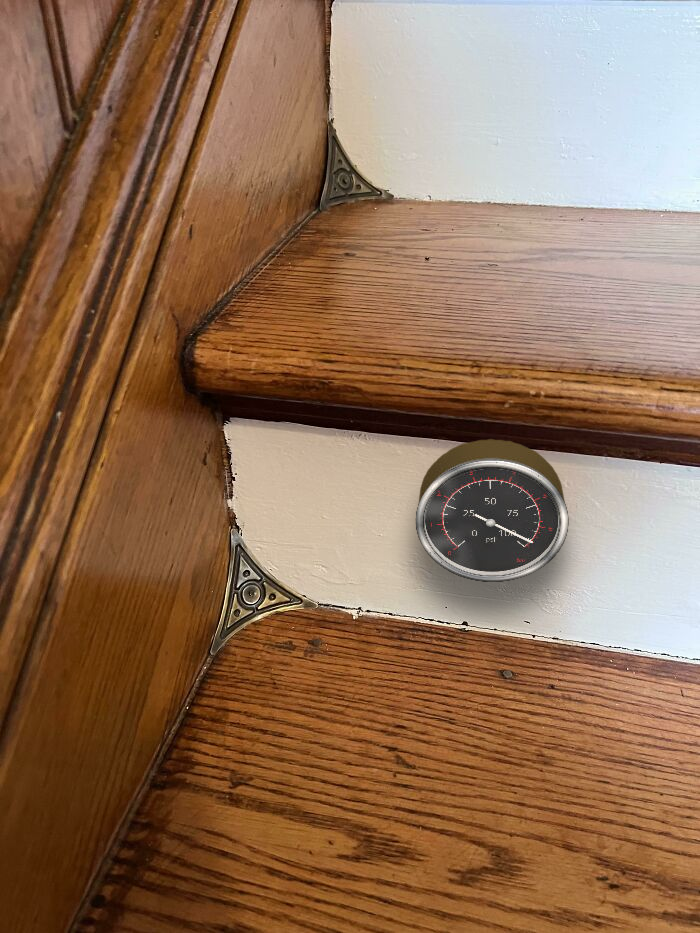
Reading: 95 psi
